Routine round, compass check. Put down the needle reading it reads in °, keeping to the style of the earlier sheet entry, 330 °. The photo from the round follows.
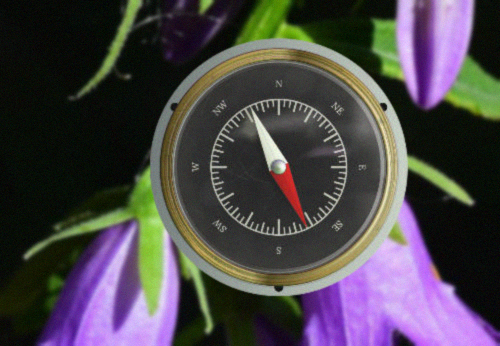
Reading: 155 °
